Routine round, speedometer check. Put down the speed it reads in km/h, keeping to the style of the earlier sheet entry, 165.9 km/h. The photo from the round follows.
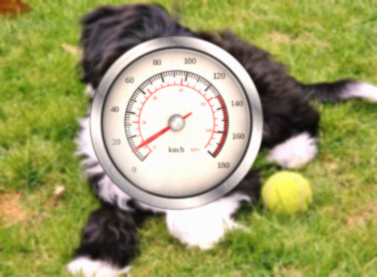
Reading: 10 km/h
